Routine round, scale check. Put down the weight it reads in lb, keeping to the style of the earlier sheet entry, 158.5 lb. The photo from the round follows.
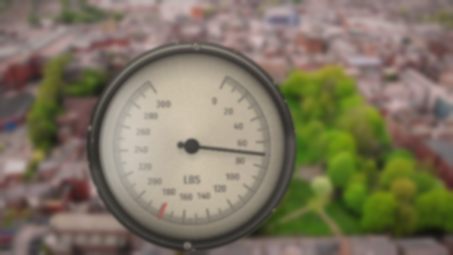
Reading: 70 lb
